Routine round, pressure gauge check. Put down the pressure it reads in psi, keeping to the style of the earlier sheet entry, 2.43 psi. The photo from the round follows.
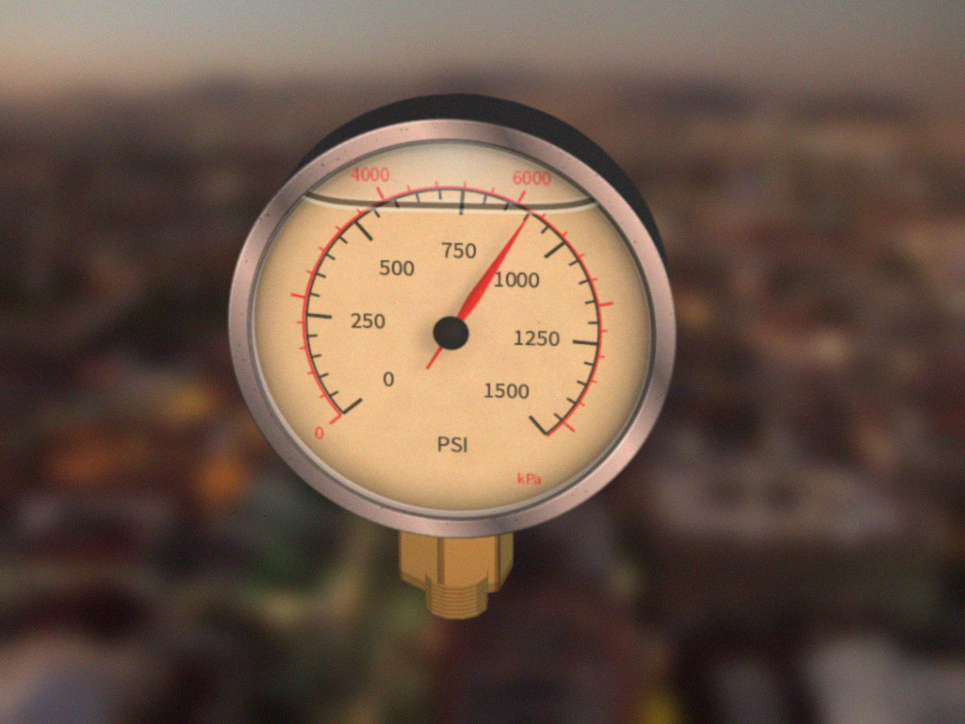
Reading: 900 psi
